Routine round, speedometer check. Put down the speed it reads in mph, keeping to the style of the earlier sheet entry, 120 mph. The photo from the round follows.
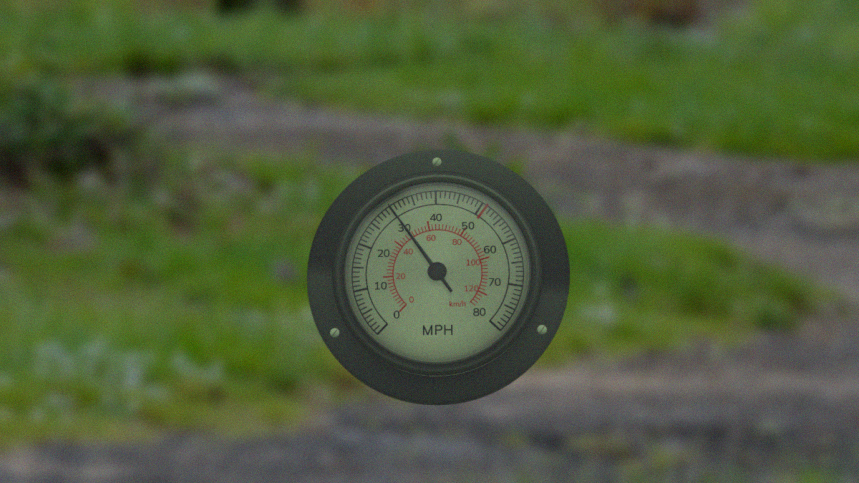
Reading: 30 mph
